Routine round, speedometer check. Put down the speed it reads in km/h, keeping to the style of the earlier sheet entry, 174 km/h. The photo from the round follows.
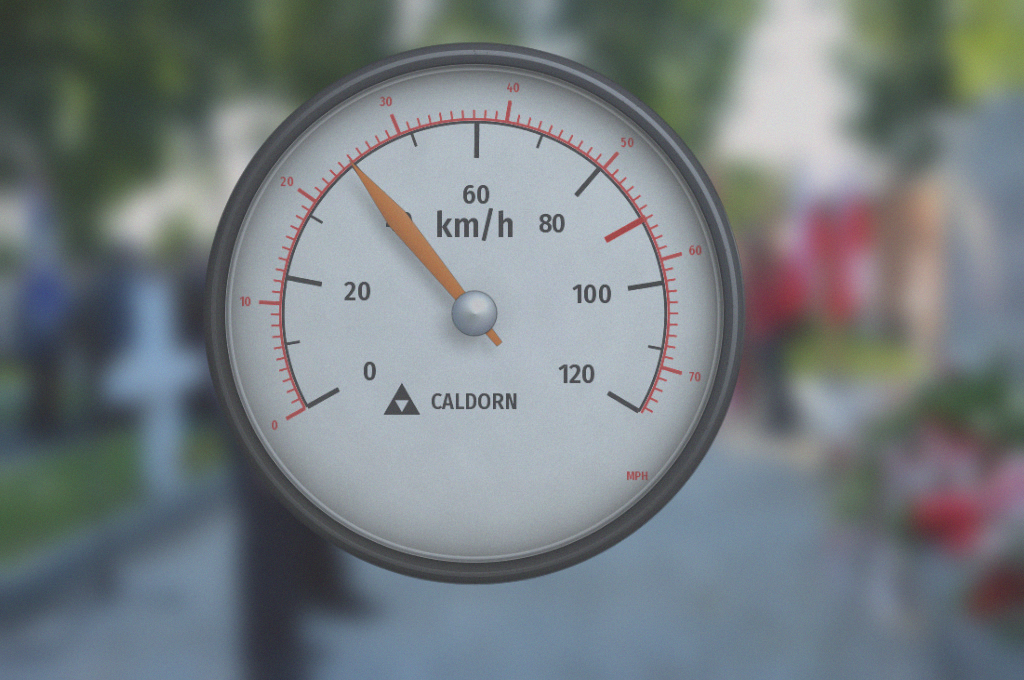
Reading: 40 km/h
